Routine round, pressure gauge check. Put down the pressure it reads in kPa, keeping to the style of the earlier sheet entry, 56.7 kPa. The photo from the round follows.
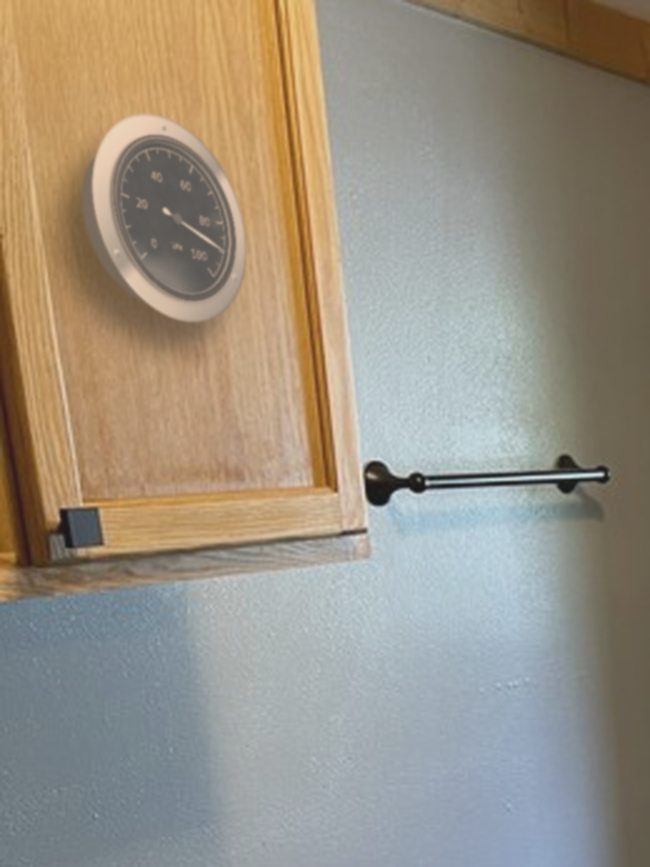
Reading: 90 kPa
